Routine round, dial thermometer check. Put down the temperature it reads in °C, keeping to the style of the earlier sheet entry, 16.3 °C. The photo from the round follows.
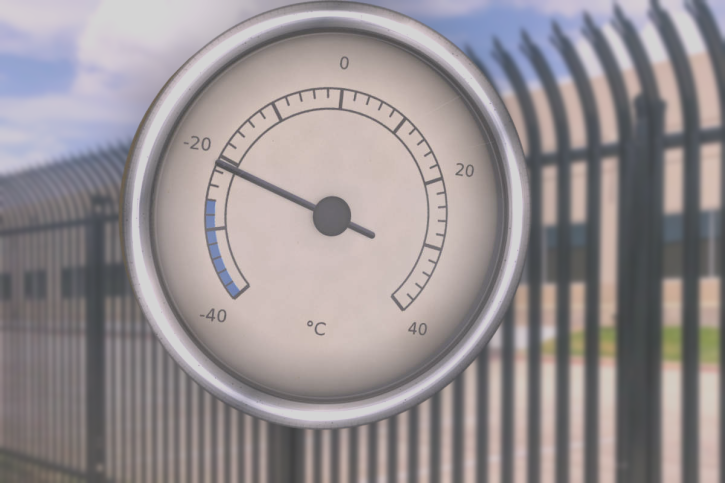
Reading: -21 °C
